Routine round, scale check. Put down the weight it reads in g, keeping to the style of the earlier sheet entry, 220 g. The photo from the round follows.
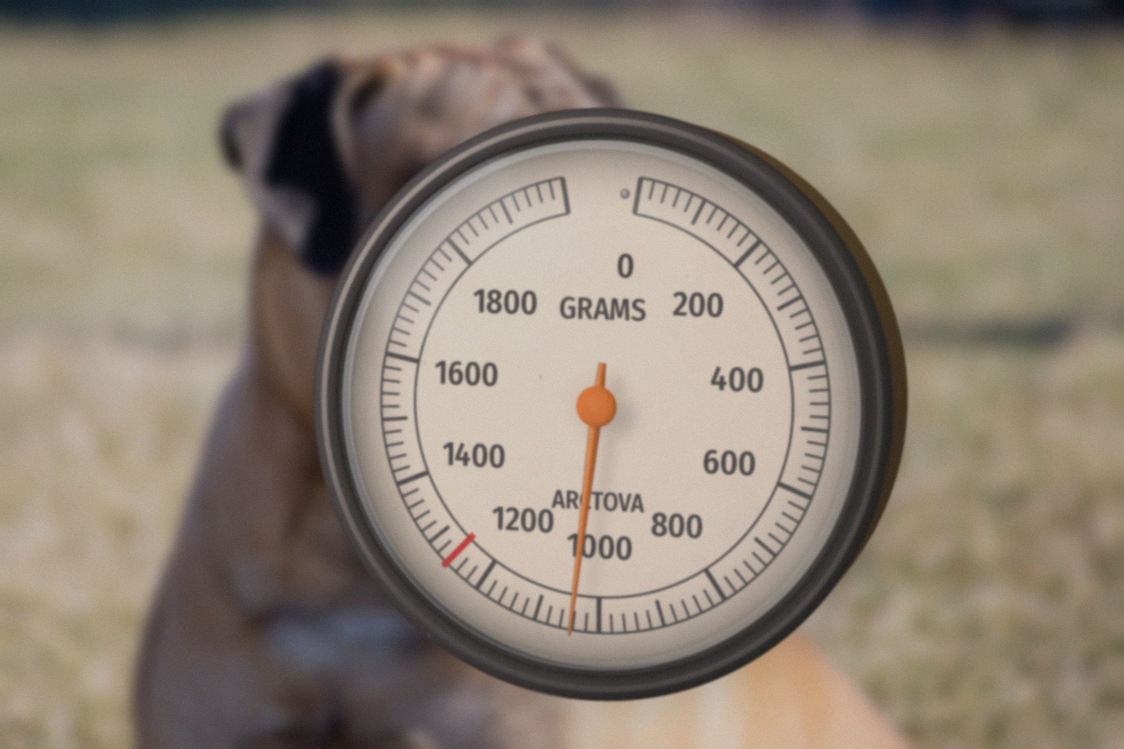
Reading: 1040 g
